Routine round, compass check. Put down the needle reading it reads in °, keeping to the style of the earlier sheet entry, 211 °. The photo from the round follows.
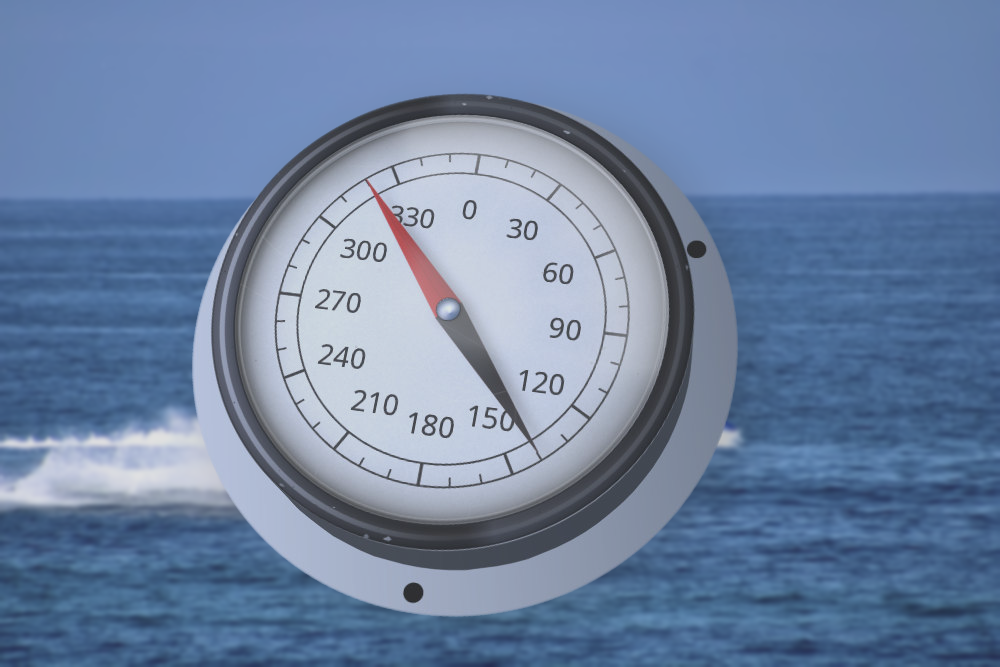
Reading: 320 °
